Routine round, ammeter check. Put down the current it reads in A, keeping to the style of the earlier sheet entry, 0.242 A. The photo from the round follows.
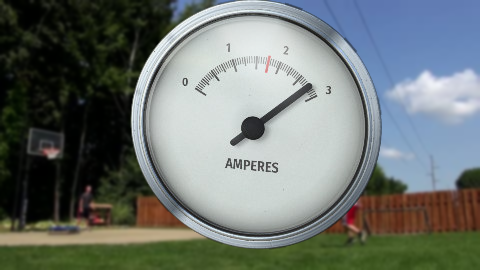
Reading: 2.75 A
